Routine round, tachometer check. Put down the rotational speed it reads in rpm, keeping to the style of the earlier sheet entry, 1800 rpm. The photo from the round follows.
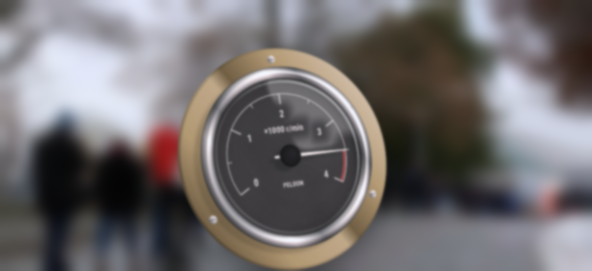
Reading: 3500 rpm
